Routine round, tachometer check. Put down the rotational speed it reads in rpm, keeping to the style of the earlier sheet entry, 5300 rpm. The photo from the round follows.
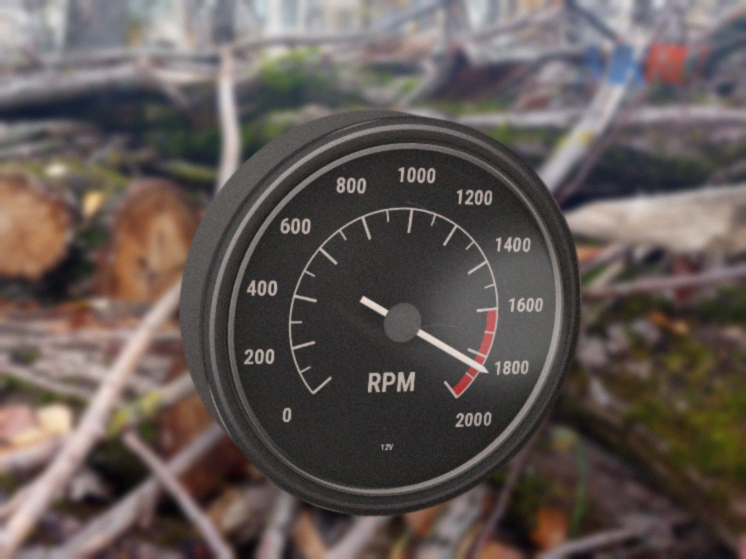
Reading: 1850 rpm
